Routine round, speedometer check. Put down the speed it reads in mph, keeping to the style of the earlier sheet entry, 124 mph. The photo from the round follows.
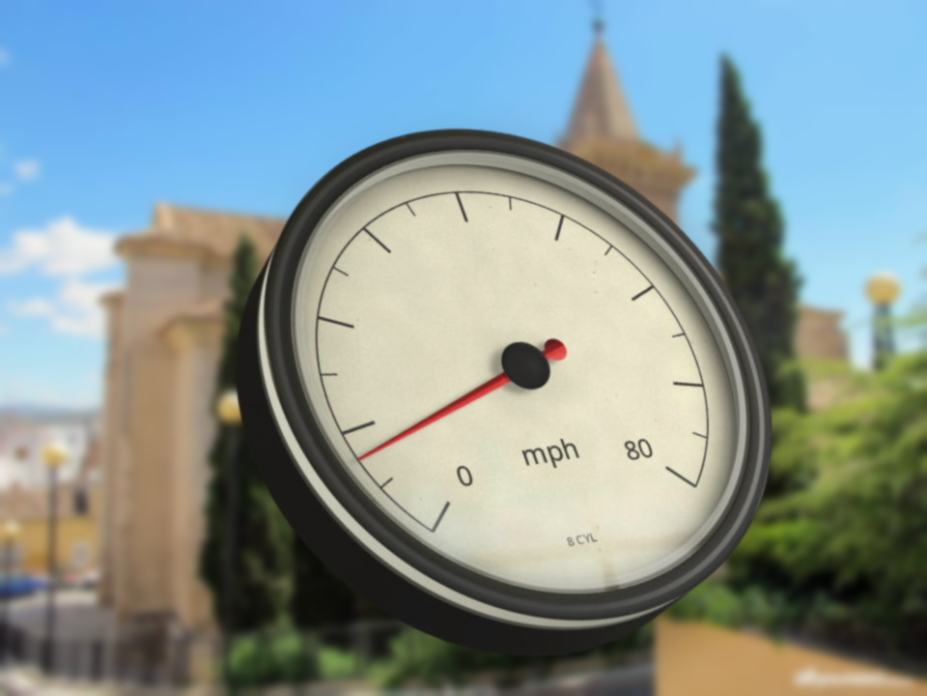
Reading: 7.5 mph
